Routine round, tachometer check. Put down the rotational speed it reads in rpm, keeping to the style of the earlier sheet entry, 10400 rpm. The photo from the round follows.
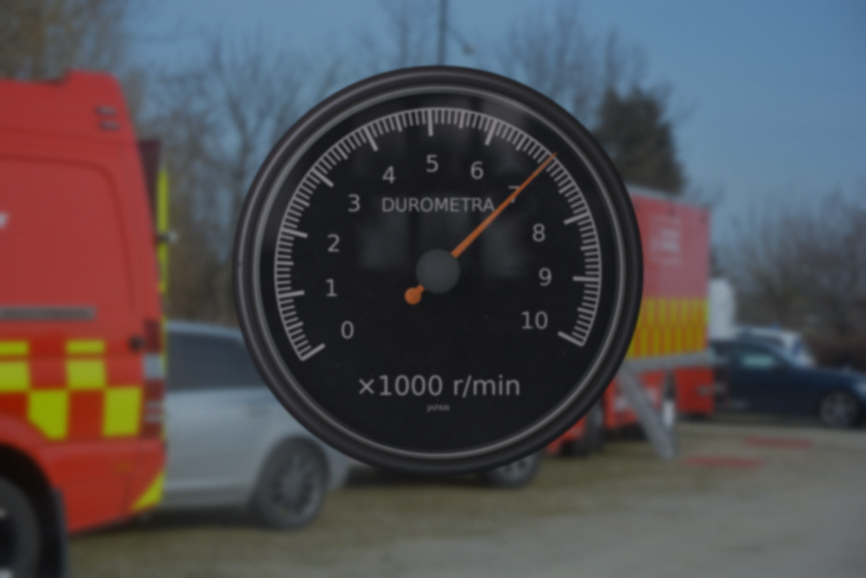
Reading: 7000 rpm
